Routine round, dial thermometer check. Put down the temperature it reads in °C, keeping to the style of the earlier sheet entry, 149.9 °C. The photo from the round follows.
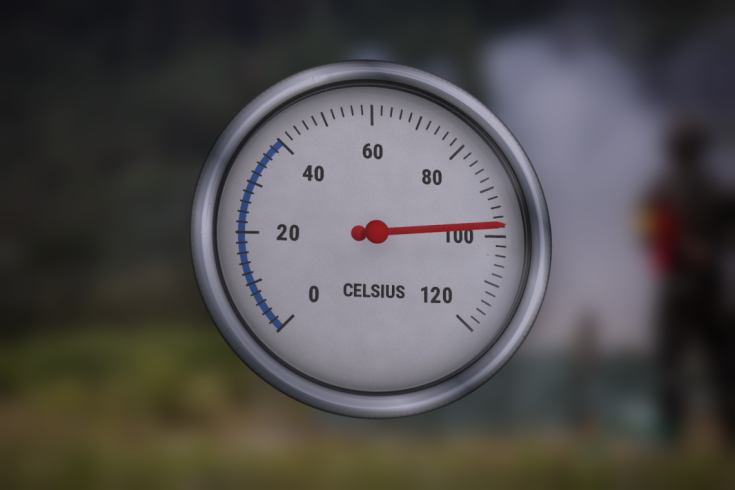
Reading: 98 °C
